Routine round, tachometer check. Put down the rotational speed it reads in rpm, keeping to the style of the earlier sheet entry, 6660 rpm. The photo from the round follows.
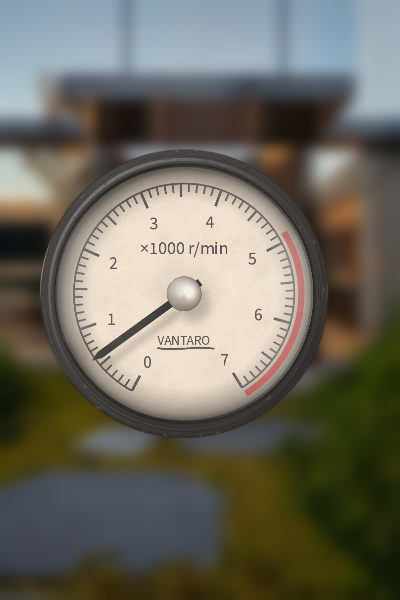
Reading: 600 rpm
